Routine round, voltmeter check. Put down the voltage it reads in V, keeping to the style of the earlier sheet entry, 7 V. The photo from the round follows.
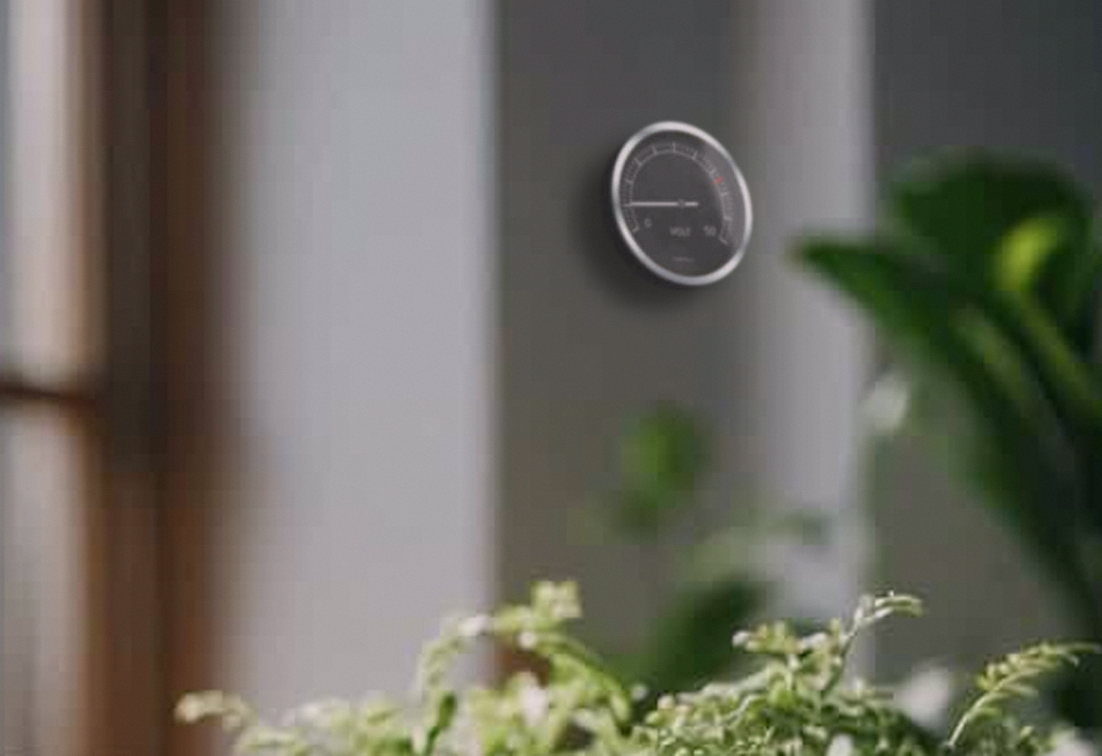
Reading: 5 V
